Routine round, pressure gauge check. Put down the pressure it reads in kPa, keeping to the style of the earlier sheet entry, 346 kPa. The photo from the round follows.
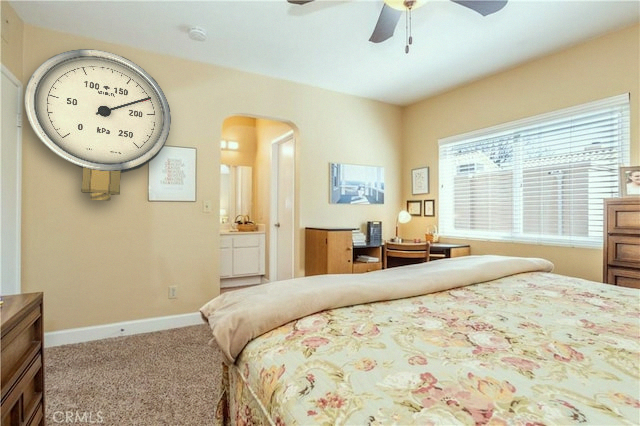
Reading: 180 kPa
